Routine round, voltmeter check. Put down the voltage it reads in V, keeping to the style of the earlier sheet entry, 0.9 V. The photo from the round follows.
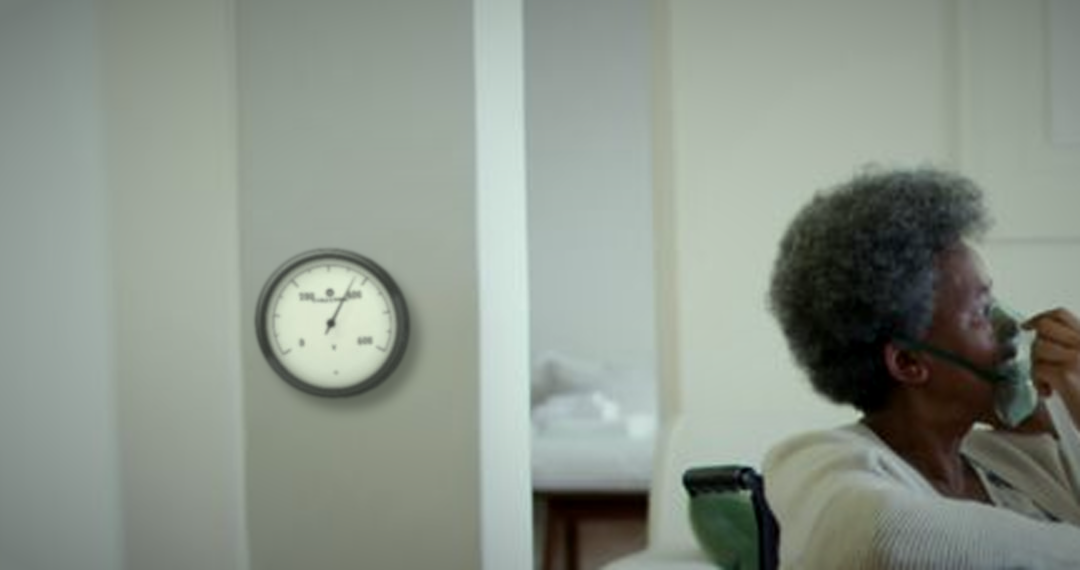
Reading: 375 V
